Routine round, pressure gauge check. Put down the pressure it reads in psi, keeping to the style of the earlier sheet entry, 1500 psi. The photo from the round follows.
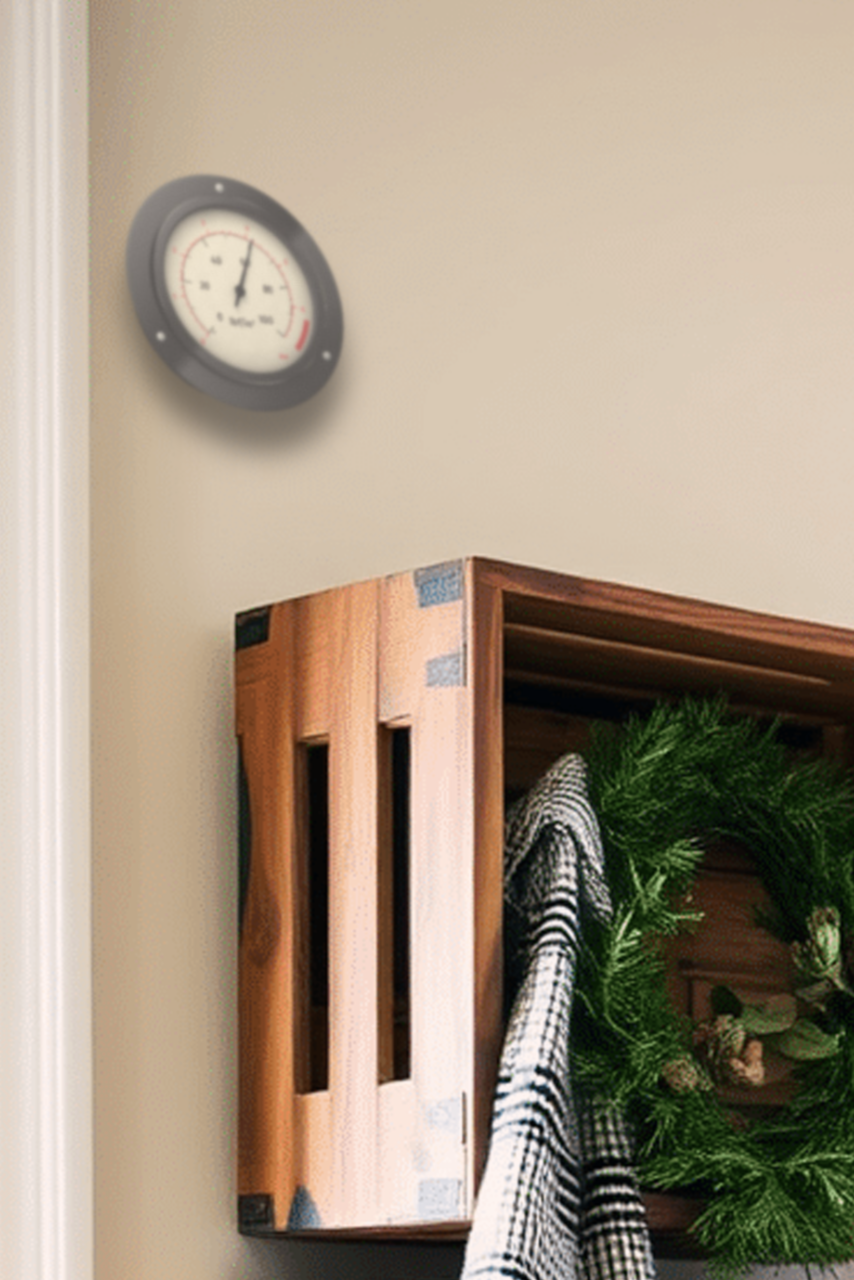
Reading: 60 psi
